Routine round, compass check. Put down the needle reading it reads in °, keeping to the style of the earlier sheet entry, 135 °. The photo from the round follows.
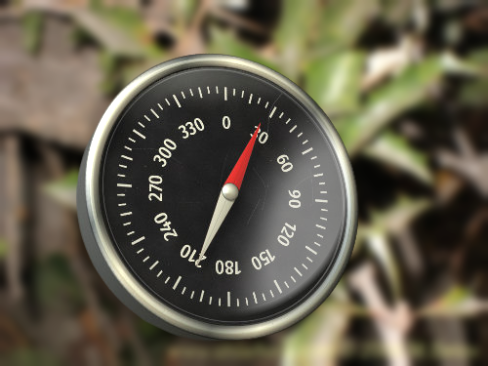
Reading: 25 °
